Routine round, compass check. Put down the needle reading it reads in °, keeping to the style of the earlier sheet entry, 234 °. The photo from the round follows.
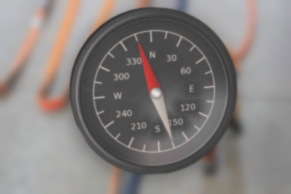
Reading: 345 °
